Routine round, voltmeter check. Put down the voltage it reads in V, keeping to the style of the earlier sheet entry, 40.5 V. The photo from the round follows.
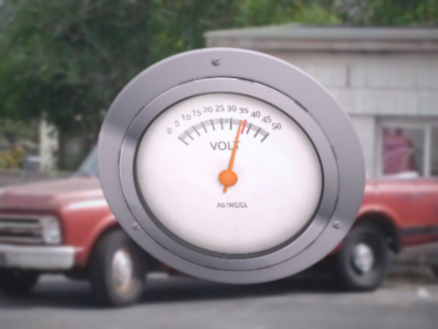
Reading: 35 V
